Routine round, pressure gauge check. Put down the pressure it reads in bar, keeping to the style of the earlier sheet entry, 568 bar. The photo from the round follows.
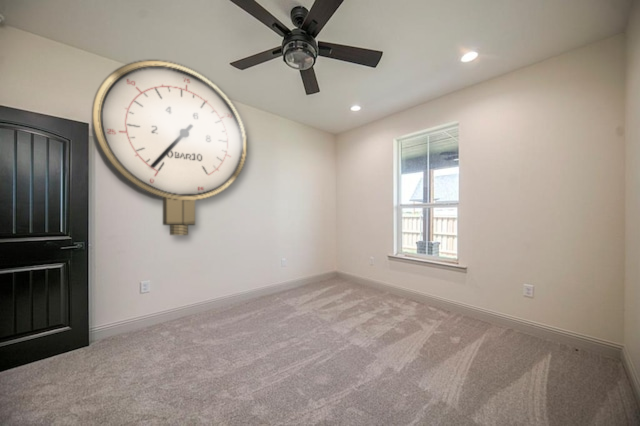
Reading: 0.25 bar
